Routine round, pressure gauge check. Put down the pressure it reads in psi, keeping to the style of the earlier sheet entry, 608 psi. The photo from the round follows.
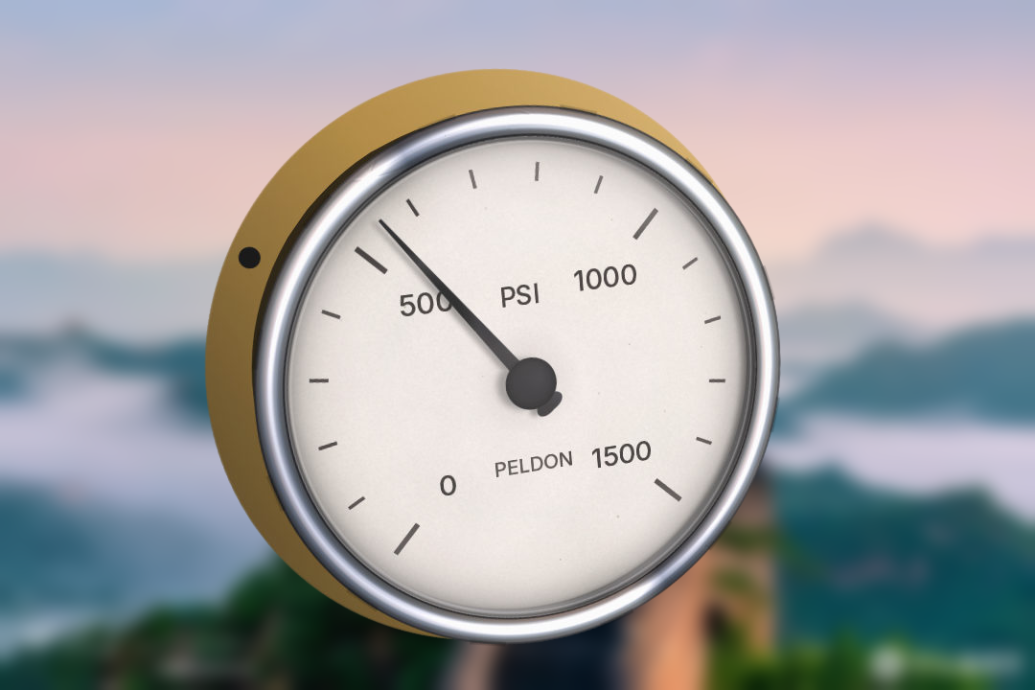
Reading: 550 psi
